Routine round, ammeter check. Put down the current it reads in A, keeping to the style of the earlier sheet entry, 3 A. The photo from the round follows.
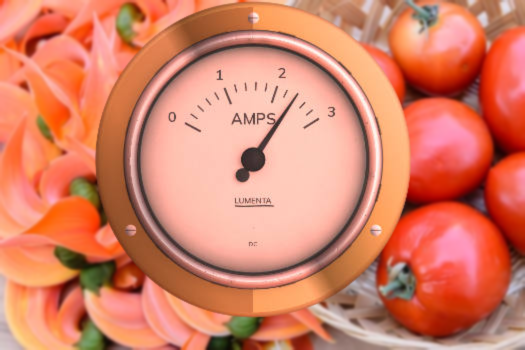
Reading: 2.4 A
